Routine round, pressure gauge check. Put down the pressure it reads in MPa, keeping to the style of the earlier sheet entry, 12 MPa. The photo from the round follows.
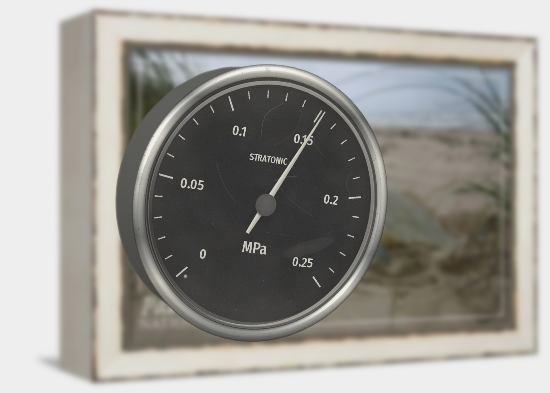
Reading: 0.15 MPa
